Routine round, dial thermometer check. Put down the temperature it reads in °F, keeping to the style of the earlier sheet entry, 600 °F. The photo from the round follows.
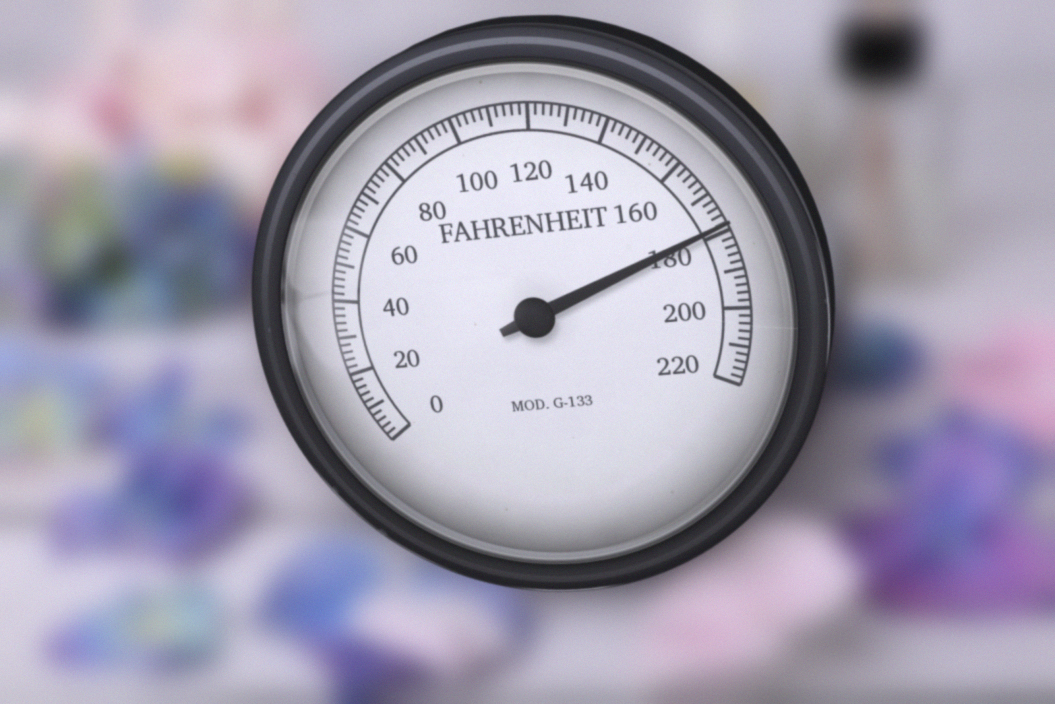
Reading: 178 °F
